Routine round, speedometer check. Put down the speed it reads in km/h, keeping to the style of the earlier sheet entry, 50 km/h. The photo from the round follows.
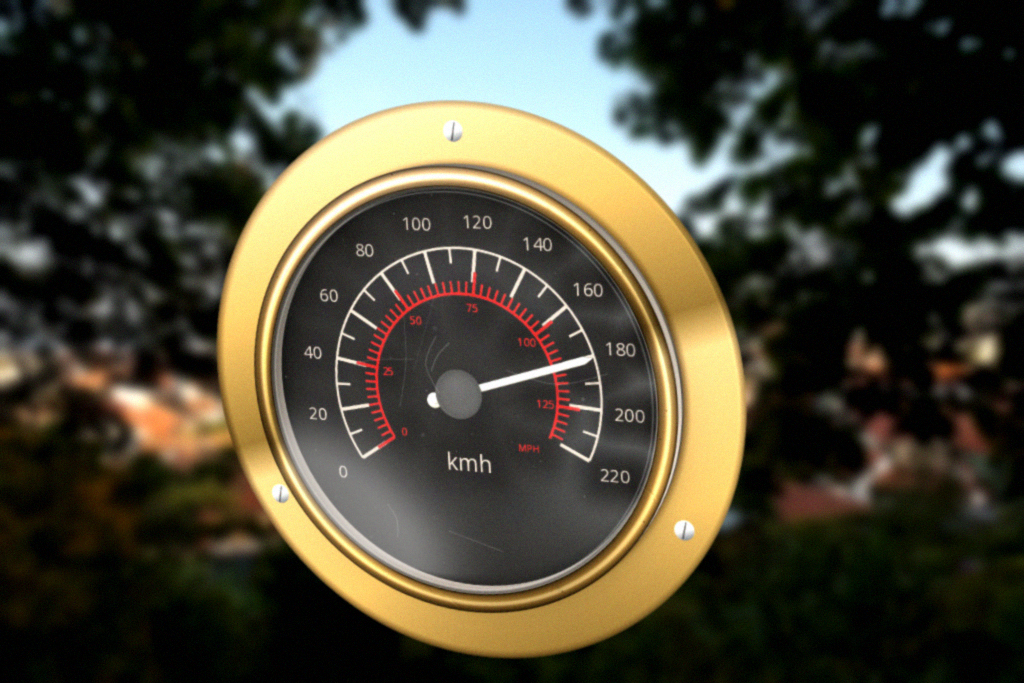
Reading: 180 km/h
